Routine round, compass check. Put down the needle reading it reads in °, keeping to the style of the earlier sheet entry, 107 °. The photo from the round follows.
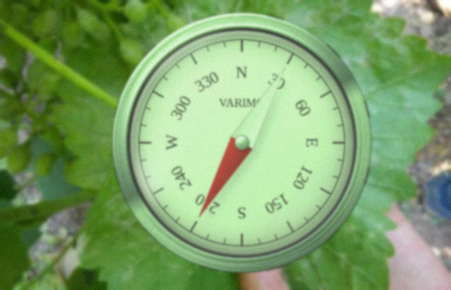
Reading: 210 °
